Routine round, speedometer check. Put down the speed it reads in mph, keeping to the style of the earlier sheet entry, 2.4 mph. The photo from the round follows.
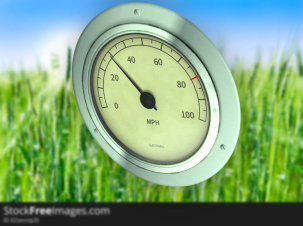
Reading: 30 mph
